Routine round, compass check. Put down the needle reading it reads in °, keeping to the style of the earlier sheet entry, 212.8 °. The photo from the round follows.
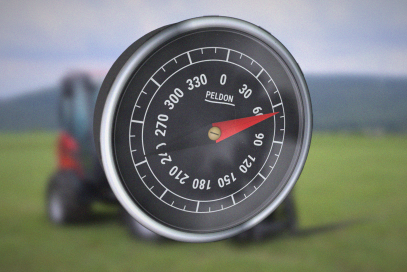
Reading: 65 °
